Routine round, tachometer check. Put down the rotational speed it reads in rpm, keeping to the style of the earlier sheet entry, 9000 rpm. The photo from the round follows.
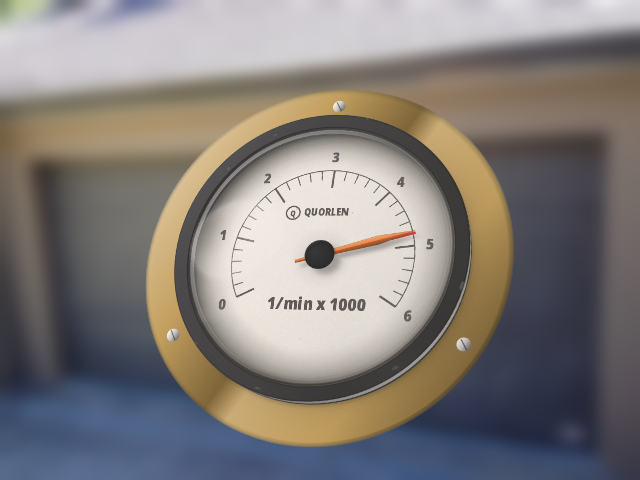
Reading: 4800 rpm
